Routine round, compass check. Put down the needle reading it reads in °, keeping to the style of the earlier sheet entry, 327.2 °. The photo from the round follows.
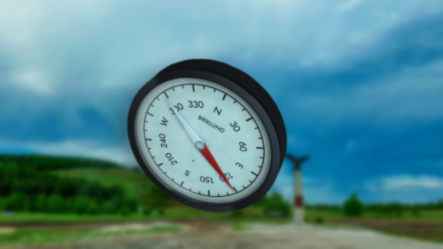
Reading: 120 °
